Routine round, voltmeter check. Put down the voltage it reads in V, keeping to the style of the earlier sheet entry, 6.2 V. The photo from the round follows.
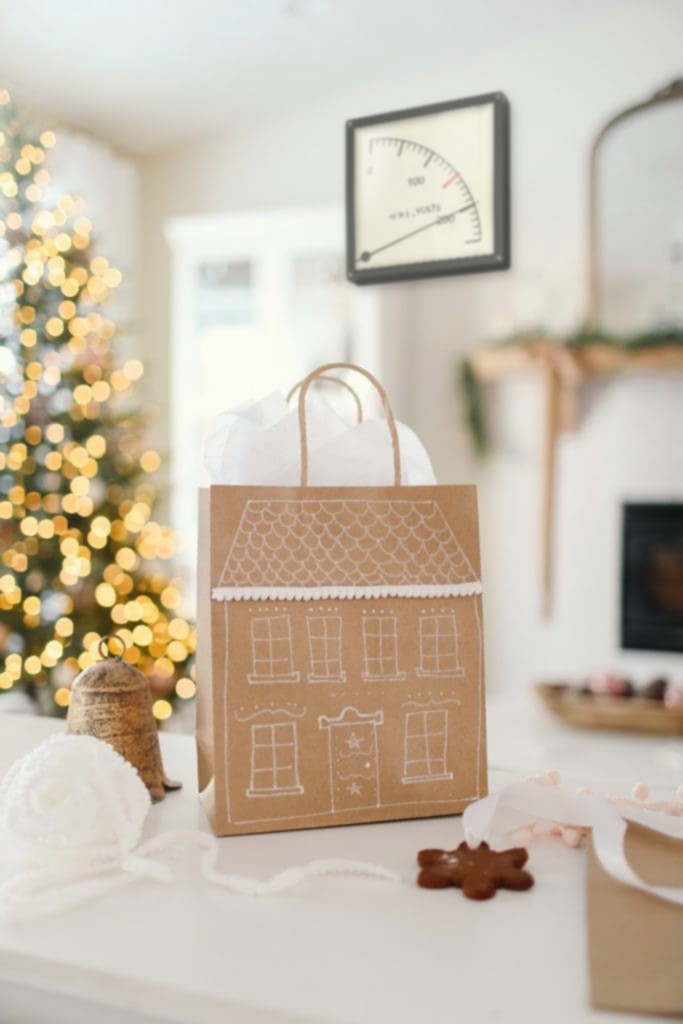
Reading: 200 V
